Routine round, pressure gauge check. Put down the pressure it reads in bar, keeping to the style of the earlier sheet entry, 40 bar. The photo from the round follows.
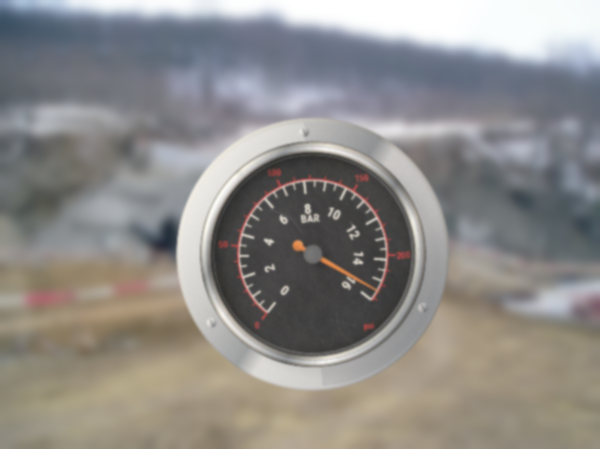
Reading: 15.5 bar
